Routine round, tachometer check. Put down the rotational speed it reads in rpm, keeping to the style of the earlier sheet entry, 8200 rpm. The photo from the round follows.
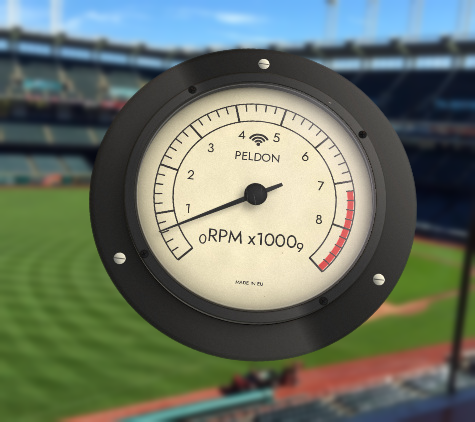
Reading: 600 rpm
